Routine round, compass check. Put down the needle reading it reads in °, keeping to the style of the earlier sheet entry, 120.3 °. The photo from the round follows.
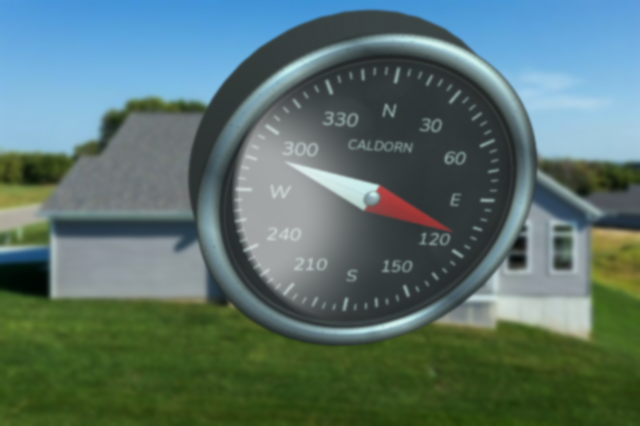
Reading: 110 °
